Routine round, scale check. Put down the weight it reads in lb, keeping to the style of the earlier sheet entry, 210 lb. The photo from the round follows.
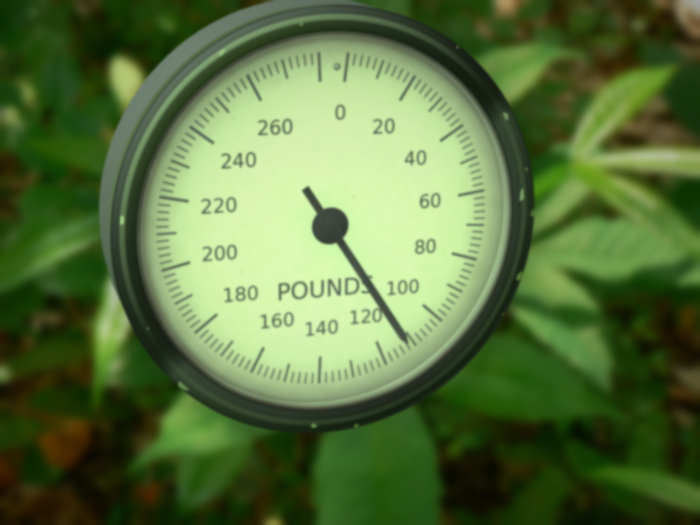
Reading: 112 lb
